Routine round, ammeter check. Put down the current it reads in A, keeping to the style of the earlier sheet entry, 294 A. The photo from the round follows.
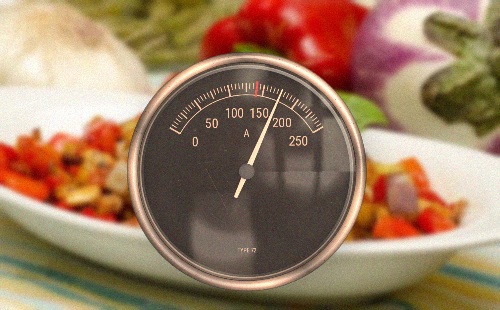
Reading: 175 A
